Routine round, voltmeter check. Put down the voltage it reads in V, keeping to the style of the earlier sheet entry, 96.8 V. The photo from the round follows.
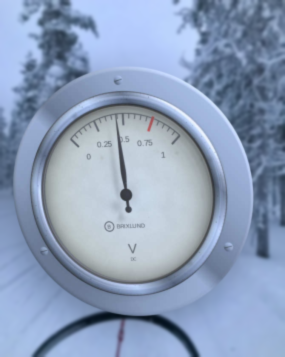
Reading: 0.45 V
